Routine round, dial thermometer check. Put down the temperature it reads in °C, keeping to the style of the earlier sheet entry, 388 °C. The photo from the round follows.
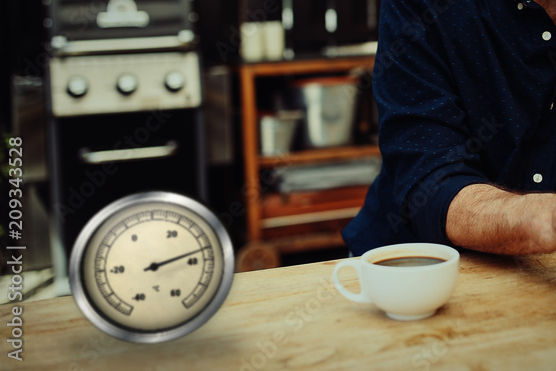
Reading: 35 °C
